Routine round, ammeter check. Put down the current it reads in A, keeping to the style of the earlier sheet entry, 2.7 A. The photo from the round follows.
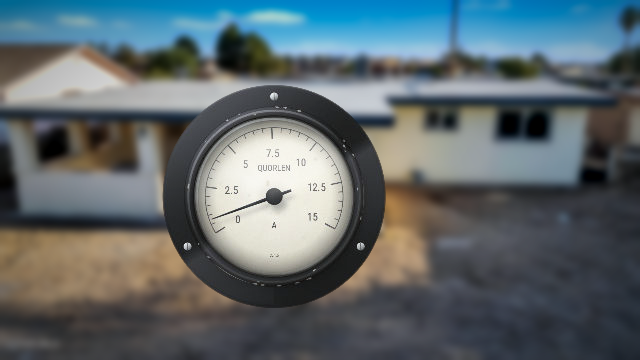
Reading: 0.75 A
